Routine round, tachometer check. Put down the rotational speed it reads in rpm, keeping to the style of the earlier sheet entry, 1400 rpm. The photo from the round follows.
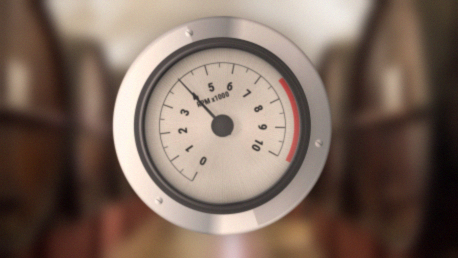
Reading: 4000 rpm
